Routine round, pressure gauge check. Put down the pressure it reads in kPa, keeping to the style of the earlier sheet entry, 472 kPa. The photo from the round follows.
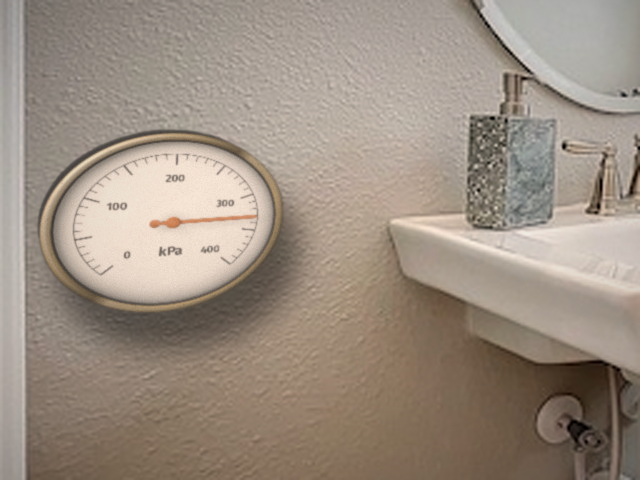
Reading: 330 kPa
